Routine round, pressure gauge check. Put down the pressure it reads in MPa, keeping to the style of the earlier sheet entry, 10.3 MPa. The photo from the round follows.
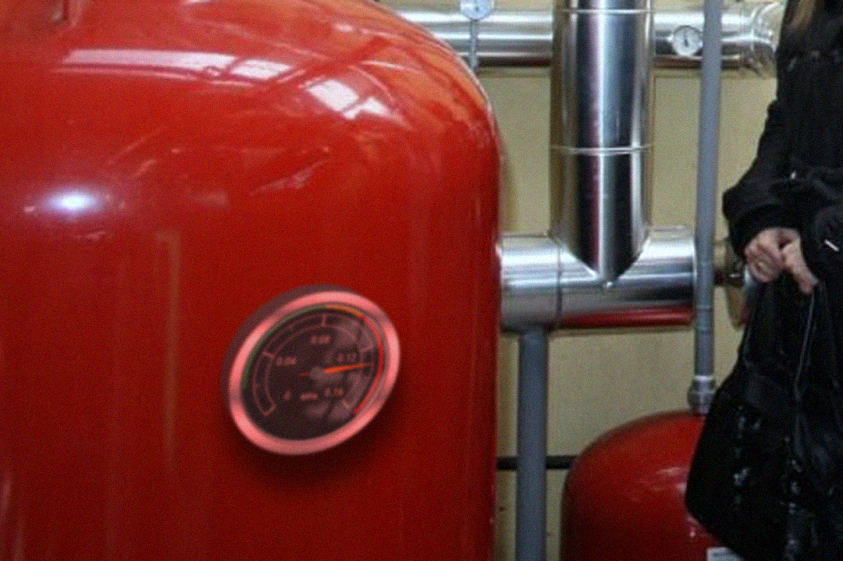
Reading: 0.13 MPa
